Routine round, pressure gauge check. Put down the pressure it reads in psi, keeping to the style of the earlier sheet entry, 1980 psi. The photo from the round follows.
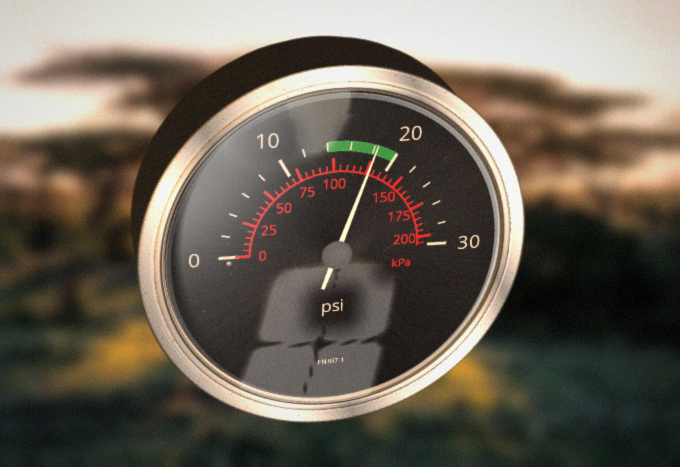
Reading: 18 psi
